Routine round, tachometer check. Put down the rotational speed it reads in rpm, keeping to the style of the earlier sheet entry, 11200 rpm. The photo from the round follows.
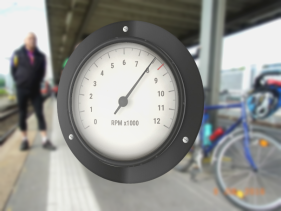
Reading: 8000 rpm
